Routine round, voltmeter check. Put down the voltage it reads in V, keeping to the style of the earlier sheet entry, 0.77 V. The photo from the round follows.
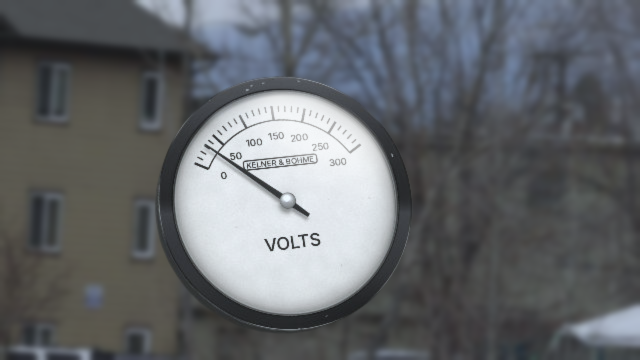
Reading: 30 V
